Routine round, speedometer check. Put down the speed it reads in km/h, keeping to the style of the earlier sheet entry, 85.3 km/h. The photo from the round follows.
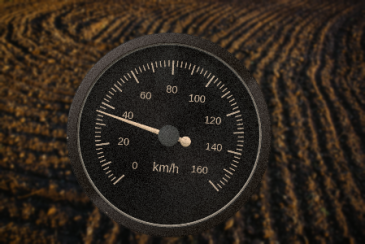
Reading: 36 km/h
